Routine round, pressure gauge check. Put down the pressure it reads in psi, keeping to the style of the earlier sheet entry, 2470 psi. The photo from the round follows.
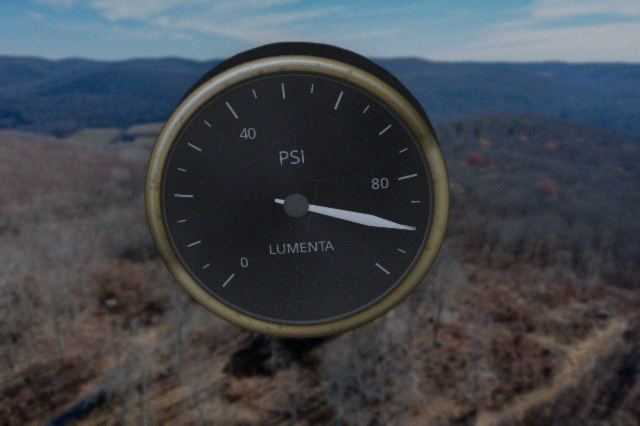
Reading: 90 psi
